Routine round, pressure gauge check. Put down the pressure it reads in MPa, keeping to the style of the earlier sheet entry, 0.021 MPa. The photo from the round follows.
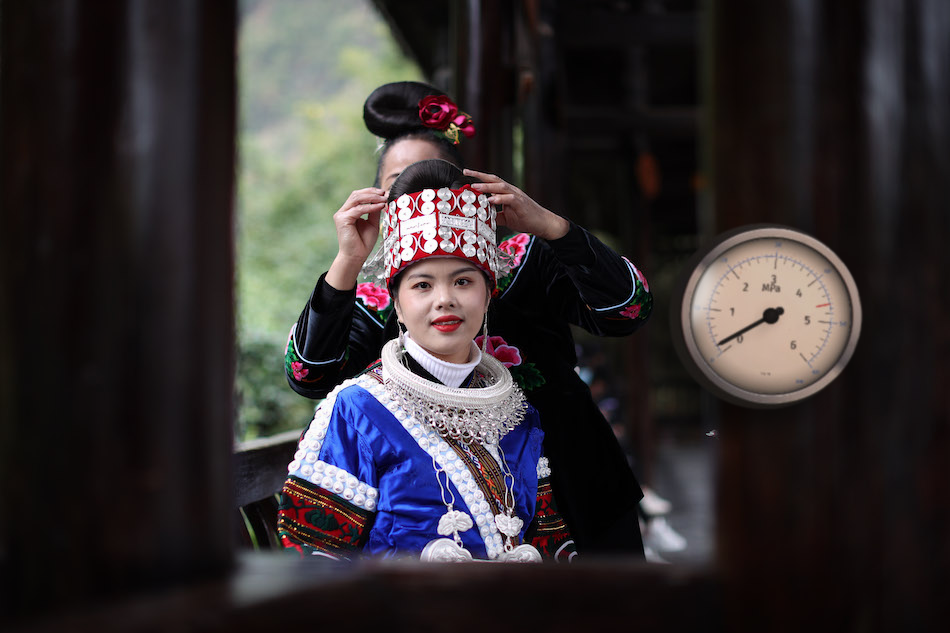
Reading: 0.2 MPa
